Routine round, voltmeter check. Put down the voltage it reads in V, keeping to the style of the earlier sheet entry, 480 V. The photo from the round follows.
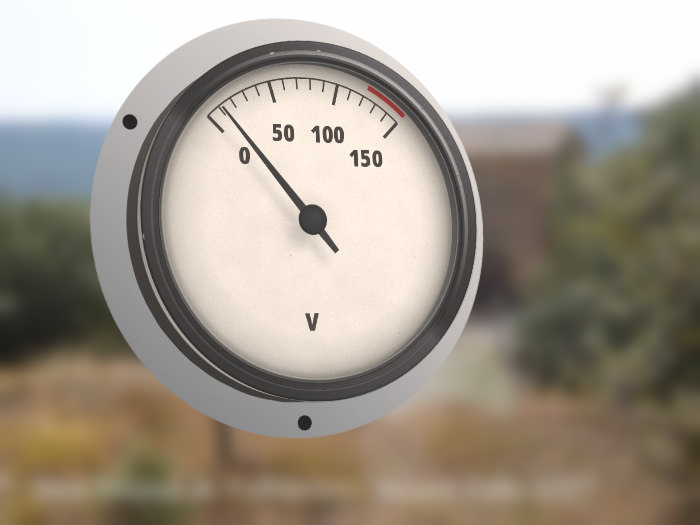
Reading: 10 V
